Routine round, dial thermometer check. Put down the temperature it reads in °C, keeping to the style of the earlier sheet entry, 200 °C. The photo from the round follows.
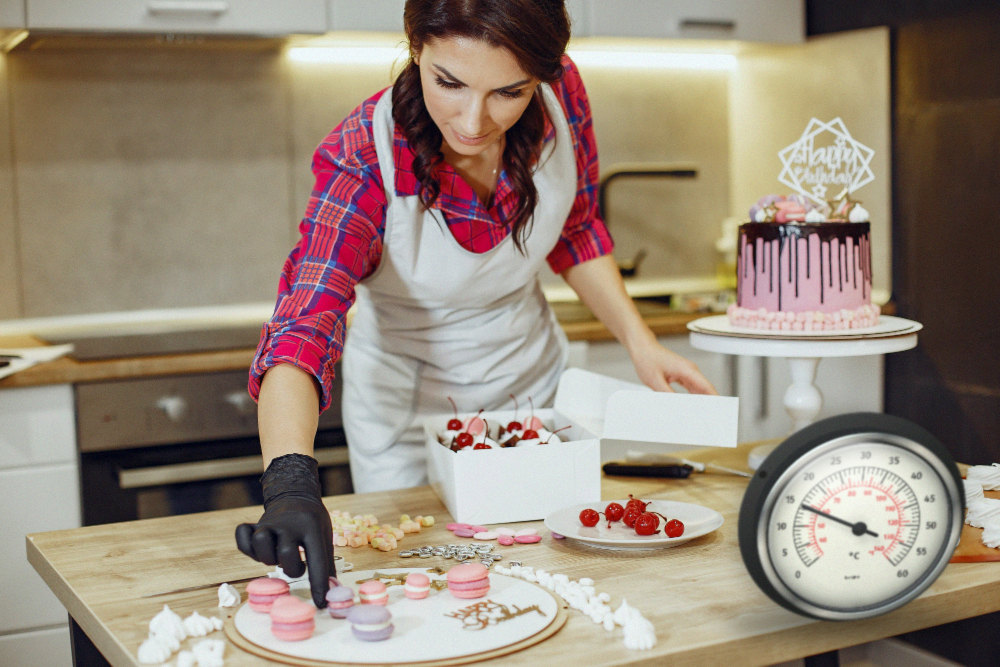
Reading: 15 °C
